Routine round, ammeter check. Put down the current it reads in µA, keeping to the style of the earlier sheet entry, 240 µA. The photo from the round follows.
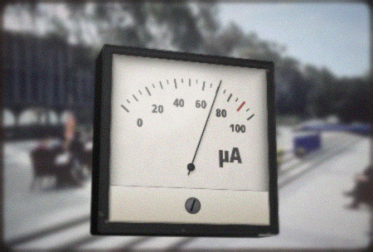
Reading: 70 µA
